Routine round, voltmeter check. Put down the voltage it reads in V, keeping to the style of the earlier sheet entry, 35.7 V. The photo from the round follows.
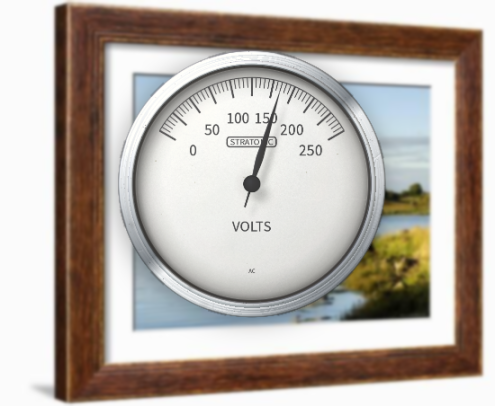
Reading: 160 V
